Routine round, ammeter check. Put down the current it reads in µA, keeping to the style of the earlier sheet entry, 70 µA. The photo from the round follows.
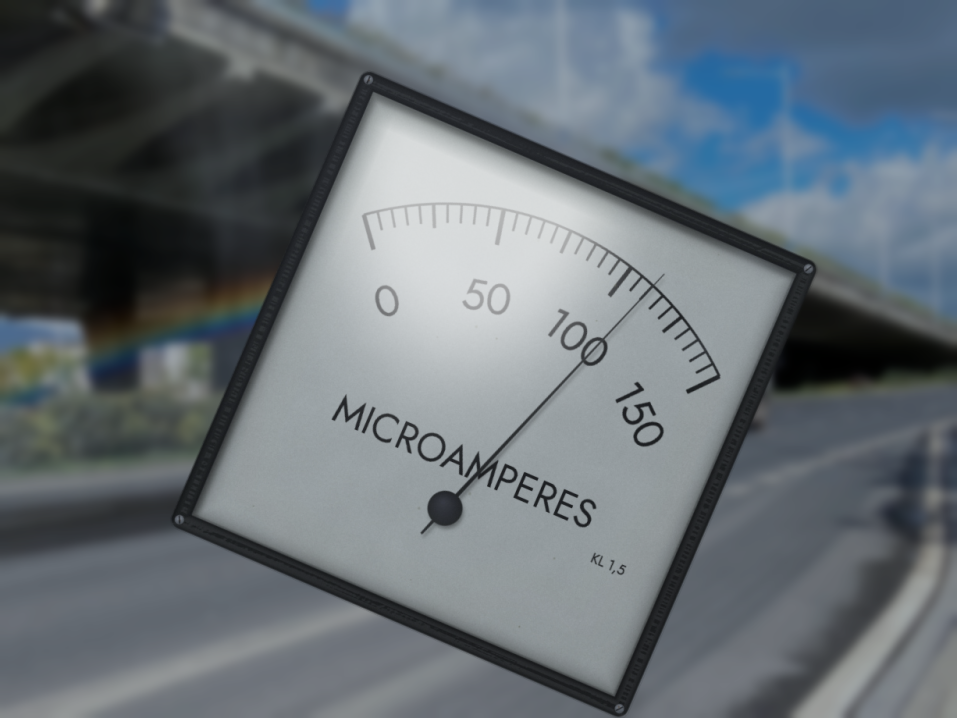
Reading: 110 µA
